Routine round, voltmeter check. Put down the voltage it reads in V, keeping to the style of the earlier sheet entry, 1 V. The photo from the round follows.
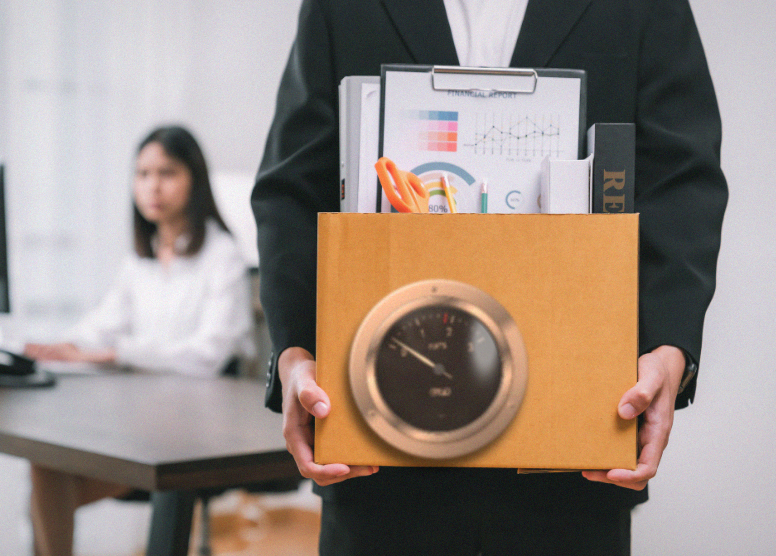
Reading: 0.2 V
